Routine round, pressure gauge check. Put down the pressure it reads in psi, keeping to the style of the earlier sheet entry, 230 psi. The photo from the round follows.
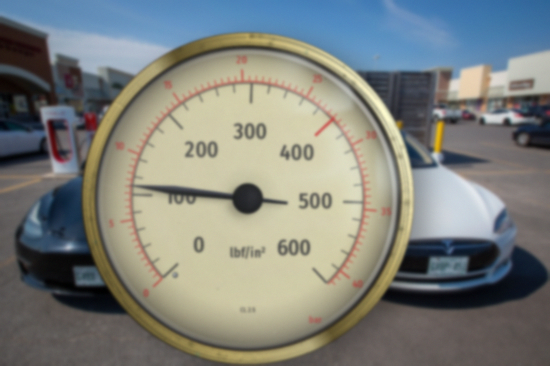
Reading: 110 psi
